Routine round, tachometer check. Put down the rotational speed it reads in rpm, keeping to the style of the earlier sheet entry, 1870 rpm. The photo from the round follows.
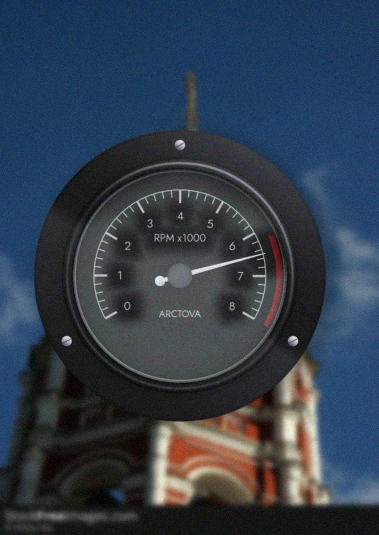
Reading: 6500 rpm
